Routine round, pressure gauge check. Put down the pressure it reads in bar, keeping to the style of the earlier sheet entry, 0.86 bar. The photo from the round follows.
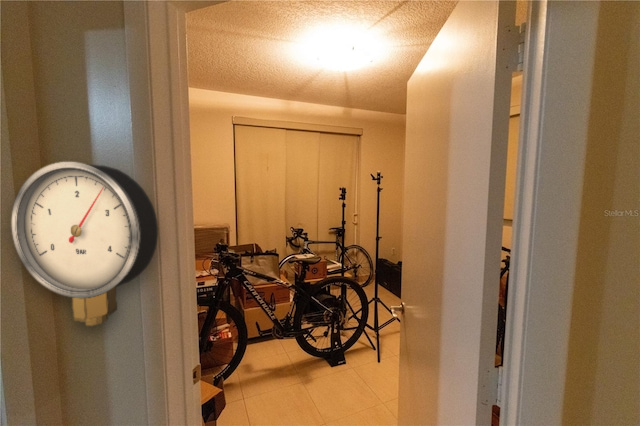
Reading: 2.6 bar
